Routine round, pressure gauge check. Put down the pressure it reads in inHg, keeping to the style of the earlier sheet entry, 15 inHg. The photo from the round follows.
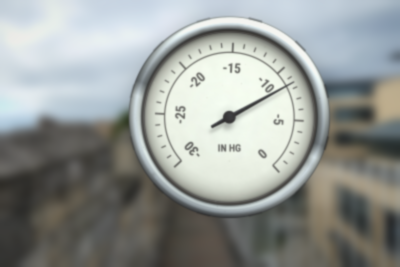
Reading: -8.5 inHg
